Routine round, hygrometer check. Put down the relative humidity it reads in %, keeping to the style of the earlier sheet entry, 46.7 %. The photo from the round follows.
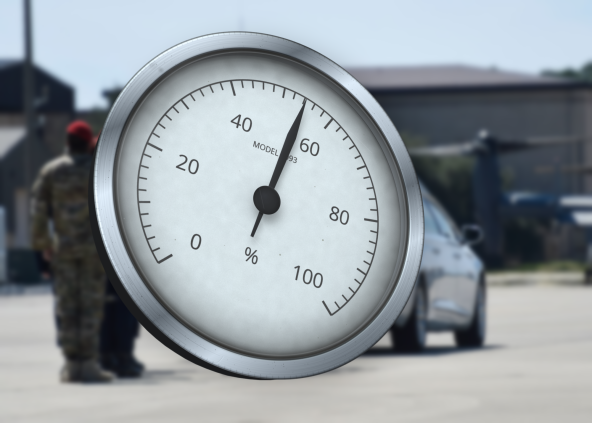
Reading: 54 %
